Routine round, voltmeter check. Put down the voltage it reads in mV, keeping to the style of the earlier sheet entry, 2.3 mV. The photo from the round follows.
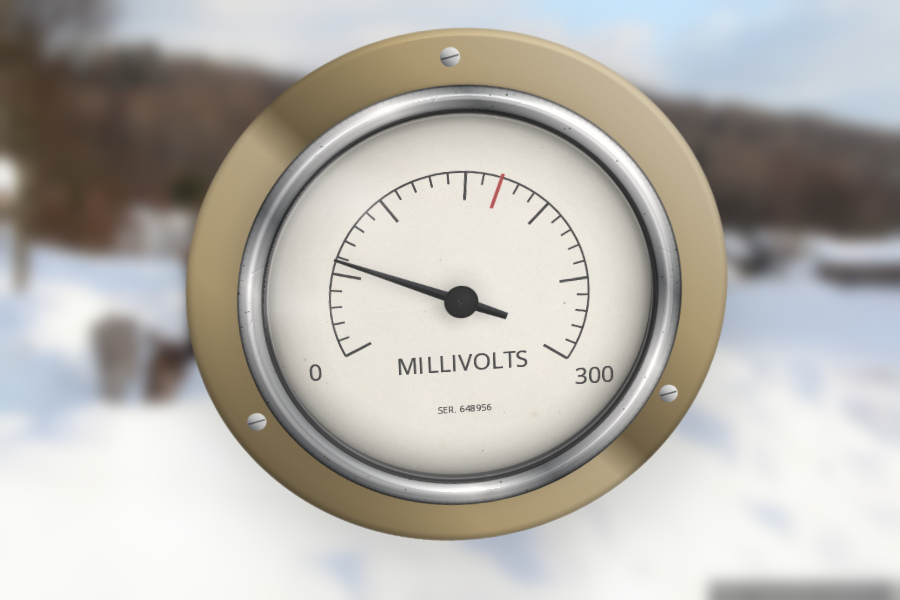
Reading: 60 mV
